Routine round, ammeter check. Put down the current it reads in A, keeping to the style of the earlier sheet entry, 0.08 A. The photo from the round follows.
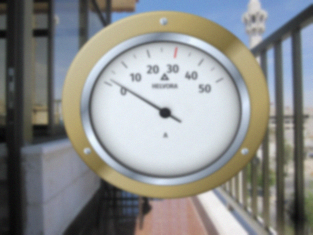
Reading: 2.5 A
